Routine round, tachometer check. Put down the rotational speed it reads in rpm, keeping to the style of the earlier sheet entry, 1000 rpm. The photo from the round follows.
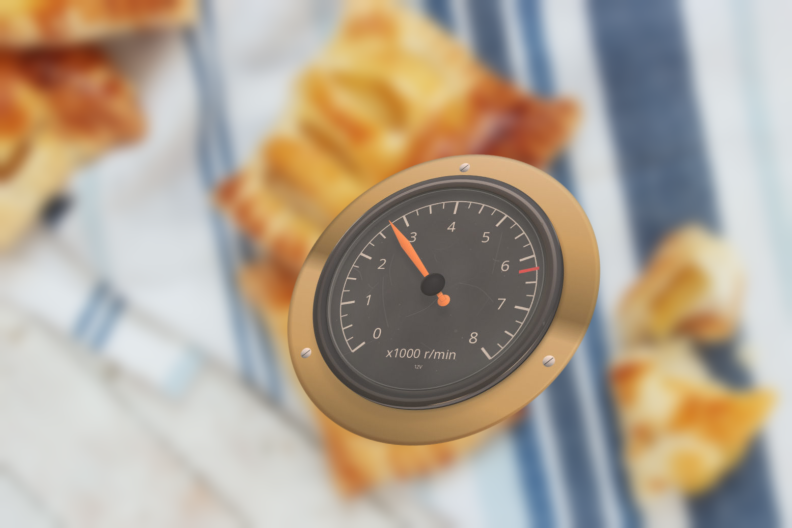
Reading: 2750 rpm
